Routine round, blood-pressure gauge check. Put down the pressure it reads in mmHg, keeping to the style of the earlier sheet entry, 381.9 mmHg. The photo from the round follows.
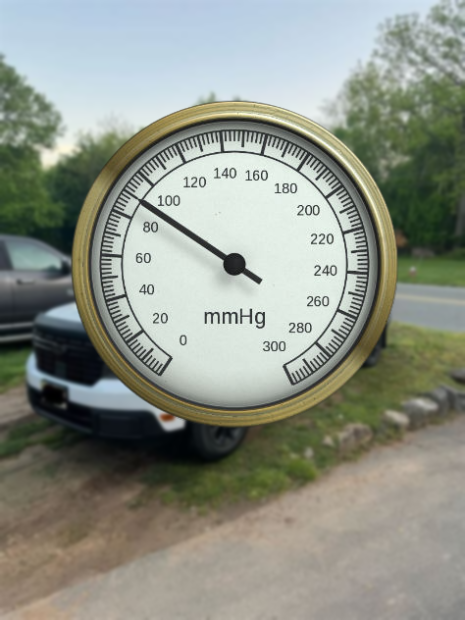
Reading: 90 mmHg
